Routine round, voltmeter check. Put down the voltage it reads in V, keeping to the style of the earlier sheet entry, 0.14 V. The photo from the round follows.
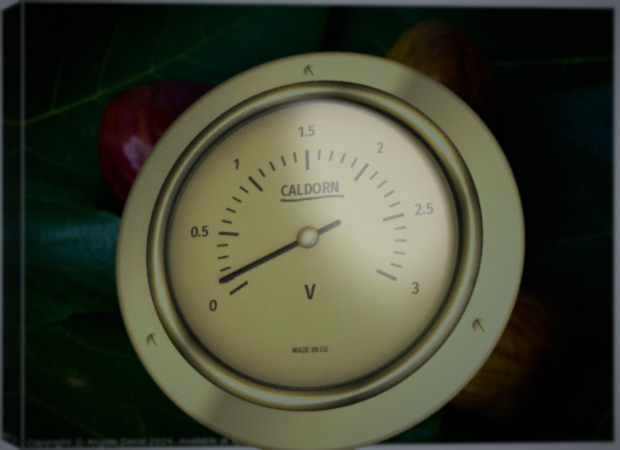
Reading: 0.1 V
